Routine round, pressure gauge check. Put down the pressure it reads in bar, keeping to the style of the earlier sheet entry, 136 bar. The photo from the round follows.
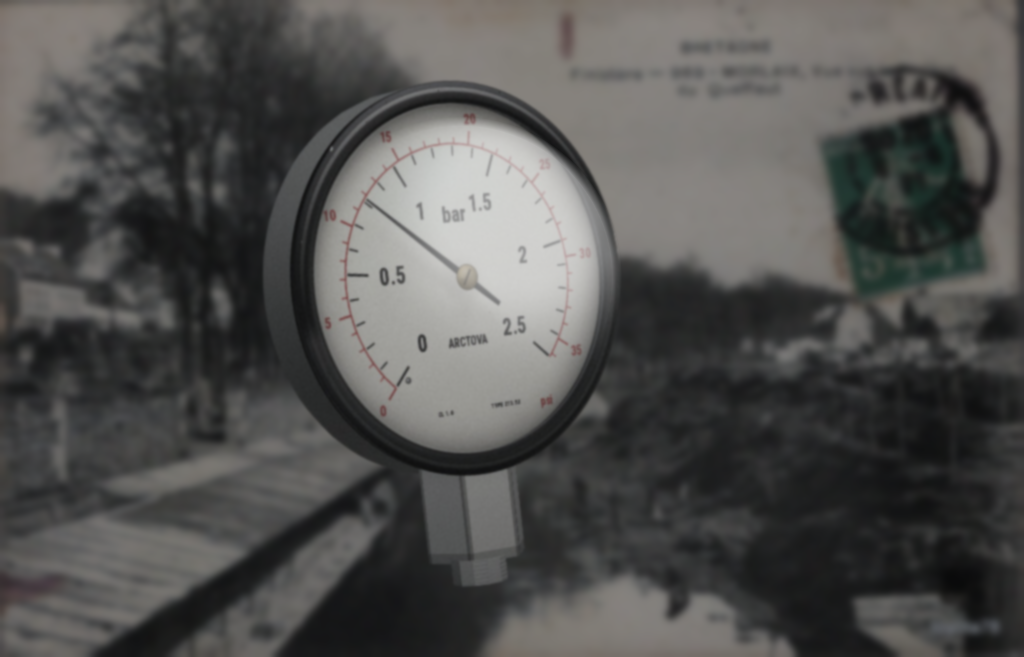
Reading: 0.8 bar
